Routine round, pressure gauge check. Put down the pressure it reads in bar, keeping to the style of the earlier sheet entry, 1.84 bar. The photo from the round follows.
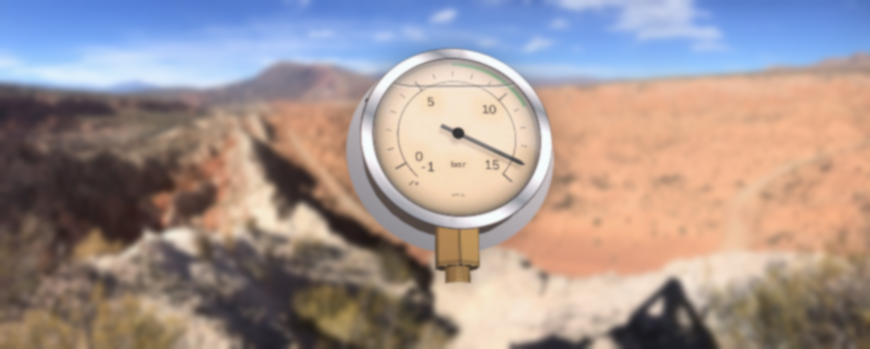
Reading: 14 bar
